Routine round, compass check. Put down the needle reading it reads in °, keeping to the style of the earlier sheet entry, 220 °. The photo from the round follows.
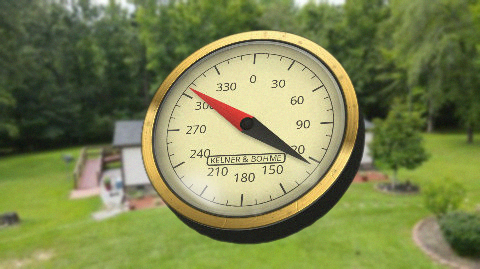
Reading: 305 °
